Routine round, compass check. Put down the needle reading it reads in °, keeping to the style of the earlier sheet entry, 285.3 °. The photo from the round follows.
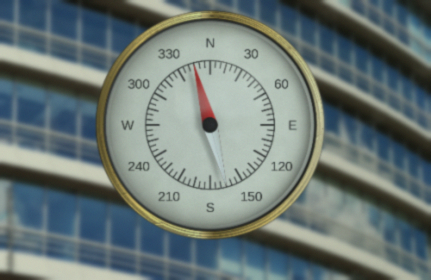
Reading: 345 °
